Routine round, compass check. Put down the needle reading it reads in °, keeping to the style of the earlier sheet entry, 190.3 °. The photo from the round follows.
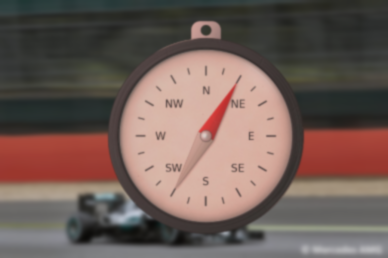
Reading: 30 °
